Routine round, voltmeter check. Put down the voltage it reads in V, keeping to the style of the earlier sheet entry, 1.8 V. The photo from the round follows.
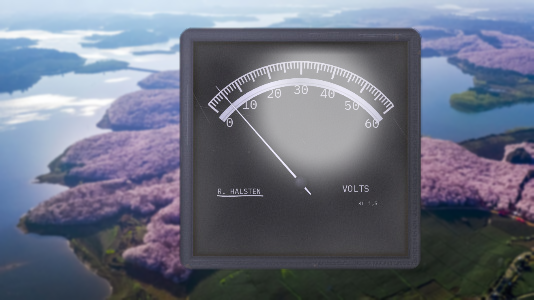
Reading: 5 V
